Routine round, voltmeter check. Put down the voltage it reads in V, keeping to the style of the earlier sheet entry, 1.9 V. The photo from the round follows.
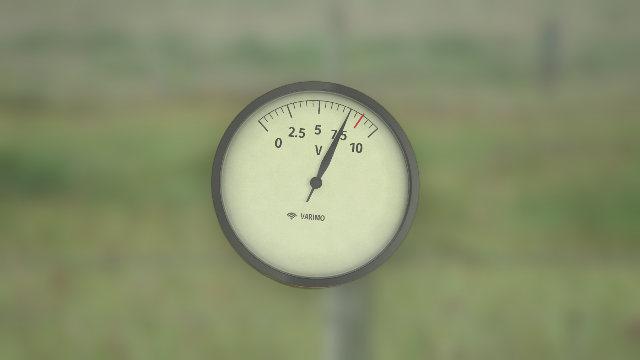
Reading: 7.5 V
